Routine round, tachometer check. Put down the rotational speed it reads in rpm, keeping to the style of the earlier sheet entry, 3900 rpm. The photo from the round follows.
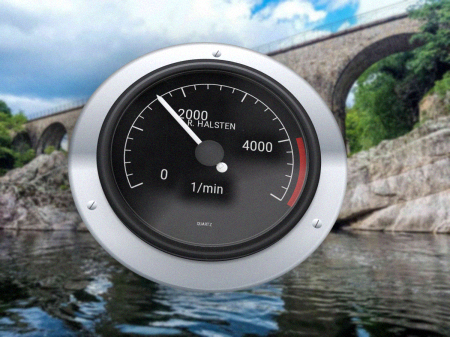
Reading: 1600 rpm
